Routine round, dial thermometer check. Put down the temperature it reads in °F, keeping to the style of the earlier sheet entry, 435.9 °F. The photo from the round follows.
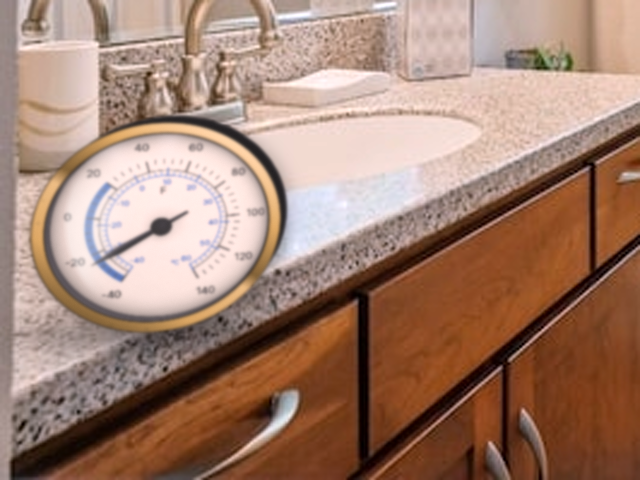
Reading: -24 °F
